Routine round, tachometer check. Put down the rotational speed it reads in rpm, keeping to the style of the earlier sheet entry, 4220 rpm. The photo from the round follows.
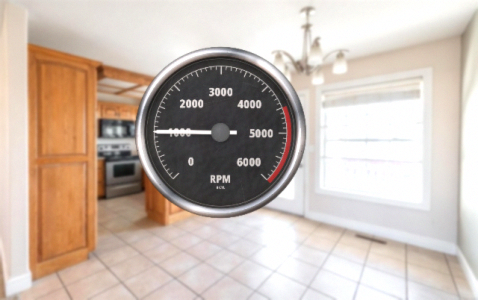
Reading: 1000 rpm
